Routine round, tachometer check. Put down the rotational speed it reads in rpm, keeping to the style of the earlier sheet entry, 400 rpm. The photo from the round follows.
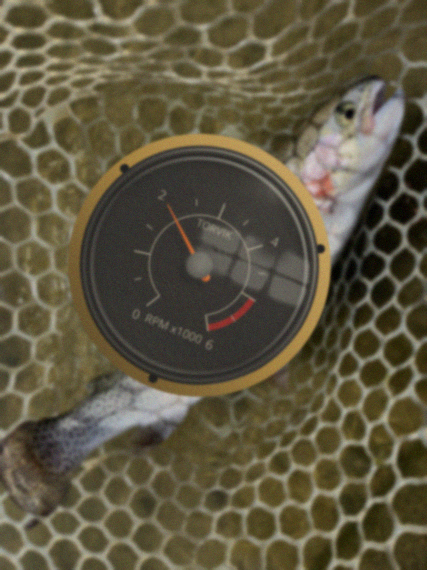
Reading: 2000 rpm
